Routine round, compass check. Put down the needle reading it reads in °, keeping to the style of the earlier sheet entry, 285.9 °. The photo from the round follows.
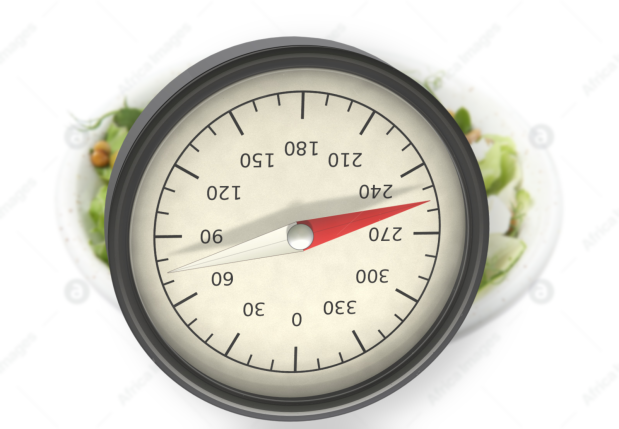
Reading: 255 °
